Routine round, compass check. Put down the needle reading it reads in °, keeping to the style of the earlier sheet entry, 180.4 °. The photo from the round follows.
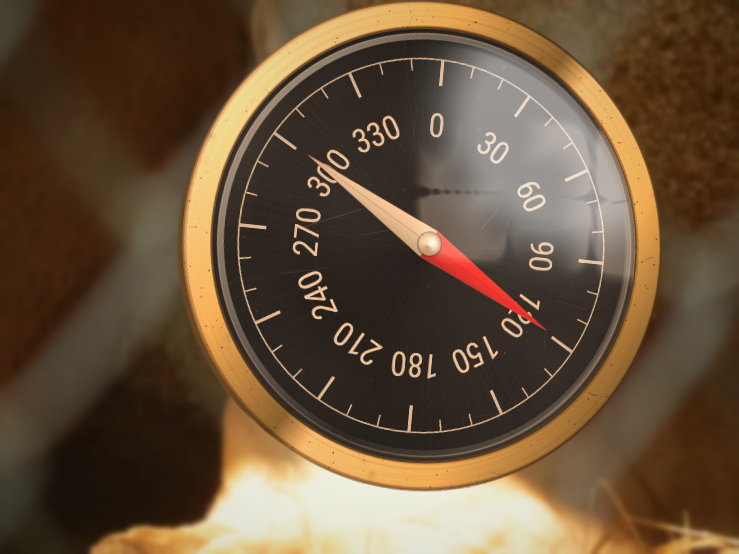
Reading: 120 °
